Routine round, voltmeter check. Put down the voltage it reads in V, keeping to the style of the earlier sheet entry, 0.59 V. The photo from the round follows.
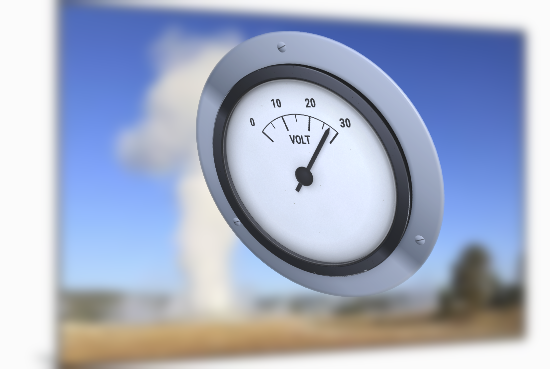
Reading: 27.5 V
